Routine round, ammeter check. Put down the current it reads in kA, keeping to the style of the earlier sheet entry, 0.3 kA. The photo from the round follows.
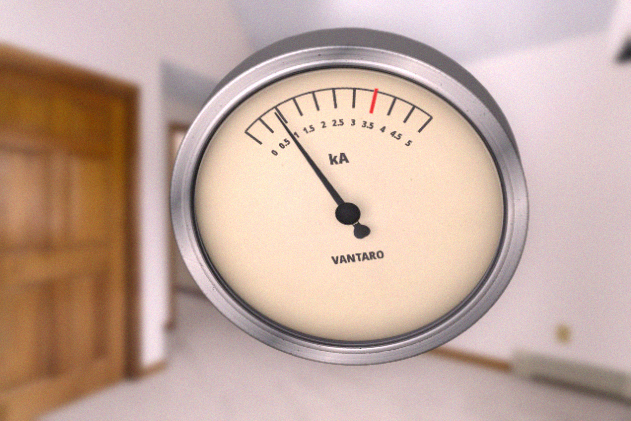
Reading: 1 kA
